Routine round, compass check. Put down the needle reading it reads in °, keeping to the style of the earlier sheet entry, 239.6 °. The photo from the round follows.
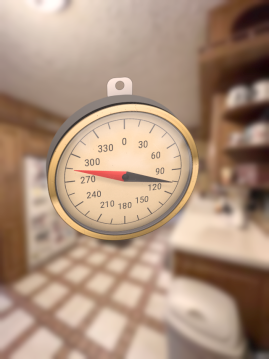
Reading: 285 °
